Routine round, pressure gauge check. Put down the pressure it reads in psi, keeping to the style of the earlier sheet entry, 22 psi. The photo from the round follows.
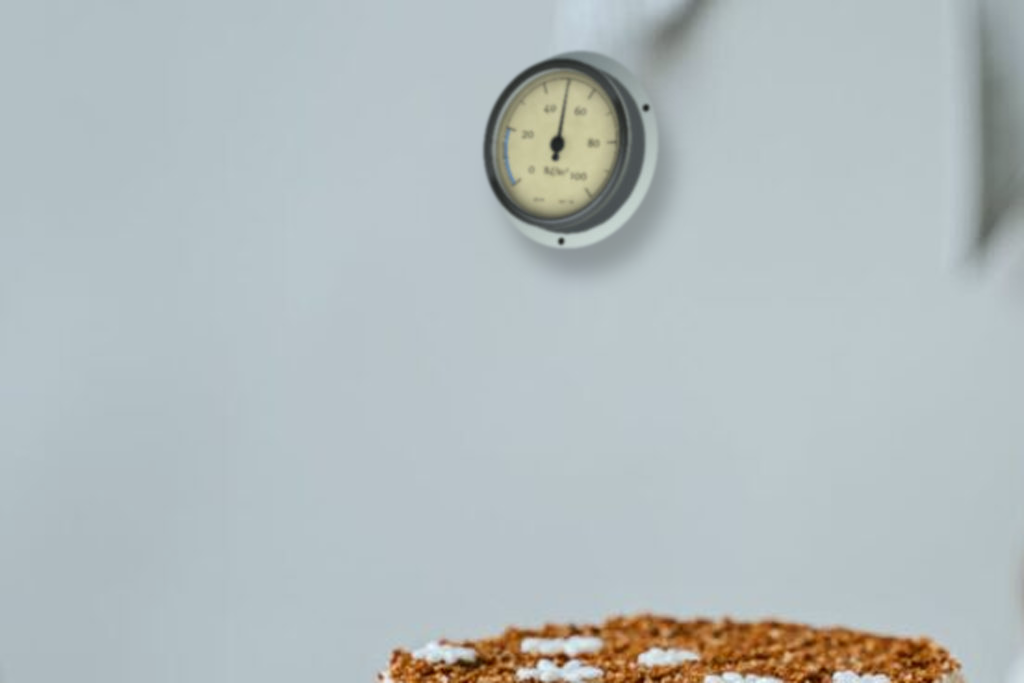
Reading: 50 psi
